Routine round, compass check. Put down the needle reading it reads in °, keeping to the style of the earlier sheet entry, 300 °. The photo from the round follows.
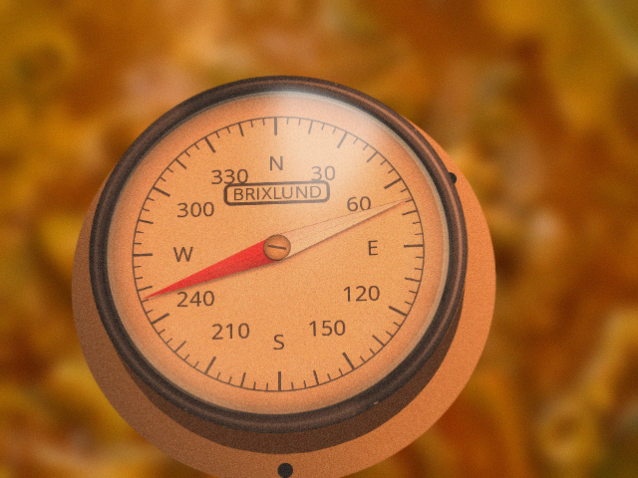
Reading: 250 °
